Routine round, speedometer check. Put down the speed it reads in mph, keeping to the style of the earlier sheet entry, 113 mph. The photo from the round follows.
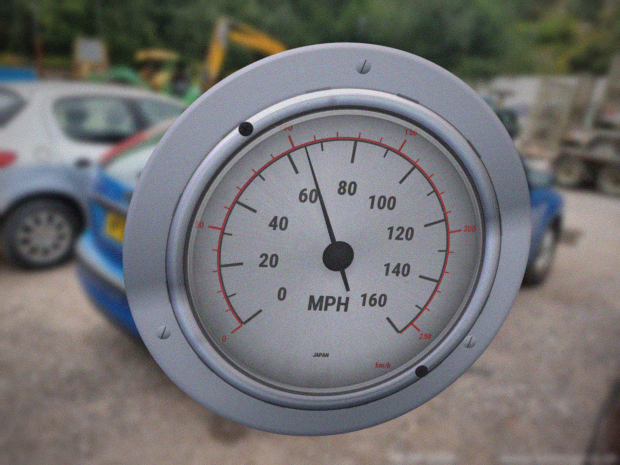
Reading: 65 mph
